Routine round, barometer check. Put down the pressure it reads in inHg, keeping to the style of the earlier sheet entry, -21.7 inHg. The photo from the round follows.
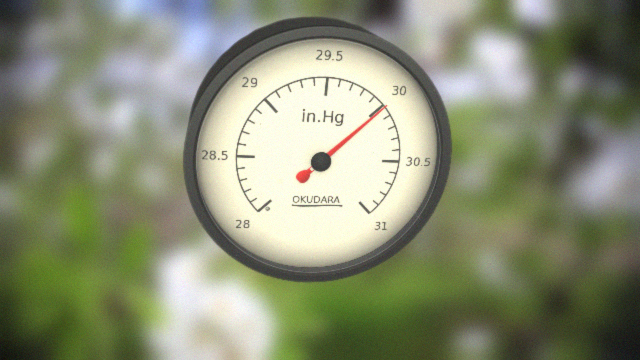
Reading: 30 inHg
